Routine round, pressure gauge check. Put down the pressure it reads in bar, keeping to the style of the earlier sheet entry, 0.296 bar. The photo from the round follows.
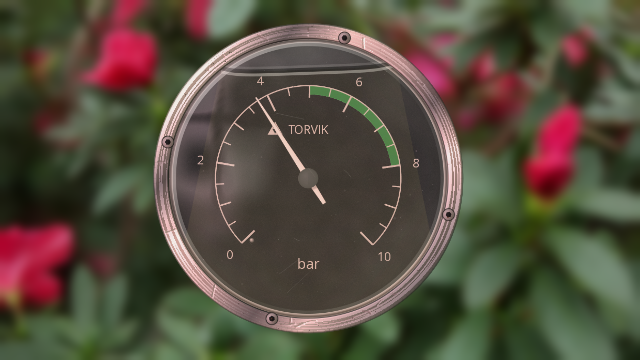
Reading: 3.75 bar
